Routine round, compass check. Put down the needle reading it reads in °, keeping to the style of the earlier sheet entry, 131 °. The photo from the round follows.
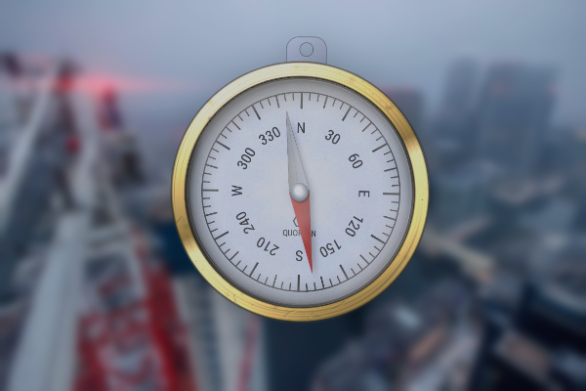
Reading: 170 °
